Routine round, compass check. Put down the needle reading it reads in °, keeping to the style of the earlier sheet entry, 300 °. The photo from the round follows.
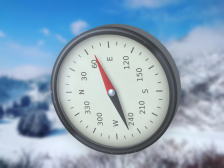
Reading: 70 °
